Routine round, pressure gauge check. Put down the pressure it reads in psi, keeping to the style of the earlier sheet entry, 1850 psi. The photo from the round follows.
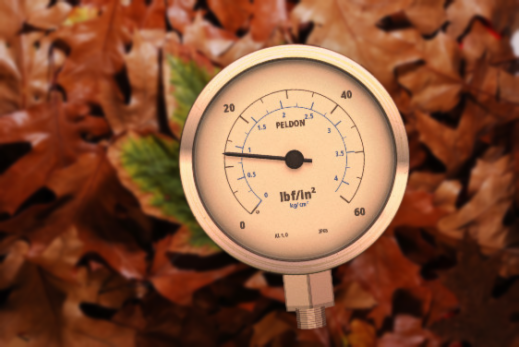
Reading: 12.5 psi
